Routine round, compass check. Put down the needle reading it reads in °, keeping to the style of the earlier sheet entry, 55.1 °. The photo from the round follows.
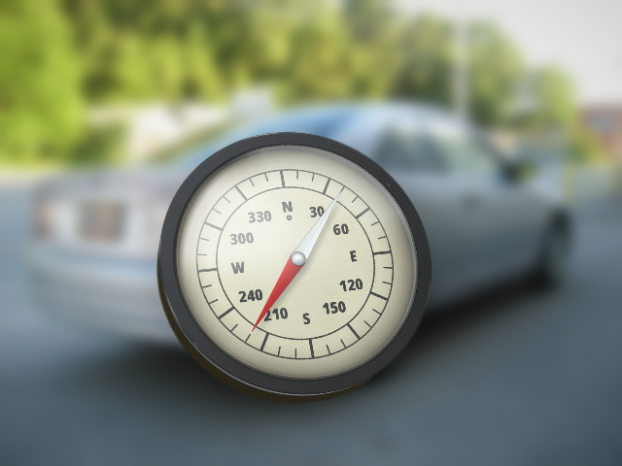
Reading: 220 °
